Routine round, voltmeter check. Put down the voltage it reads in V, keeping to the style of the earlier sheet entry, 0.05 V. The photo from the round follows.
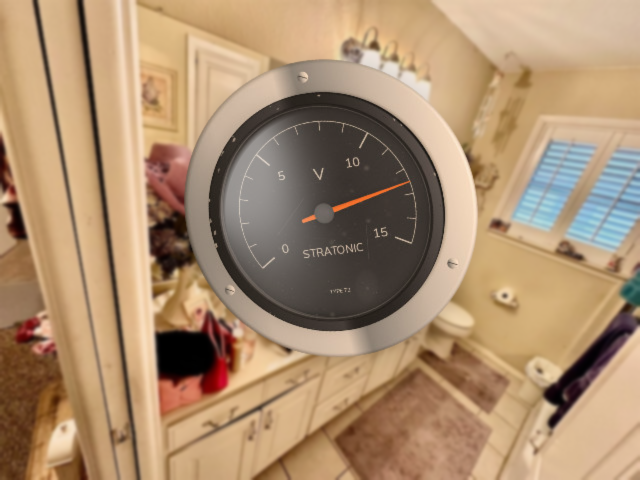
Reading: 12.5 V
